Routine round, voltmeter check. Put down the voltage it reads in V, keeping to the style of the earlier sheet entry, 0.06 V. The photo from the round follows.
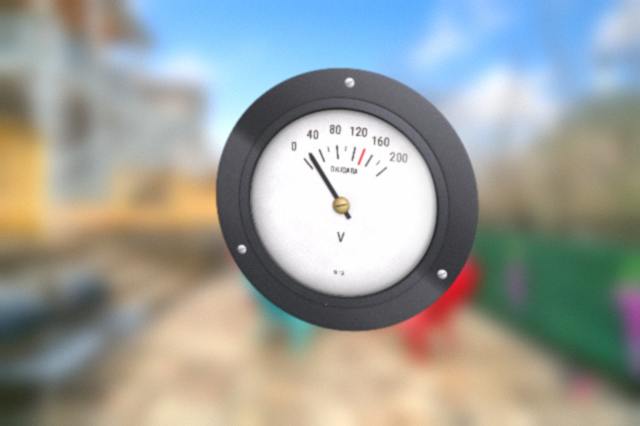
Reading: 20 V
